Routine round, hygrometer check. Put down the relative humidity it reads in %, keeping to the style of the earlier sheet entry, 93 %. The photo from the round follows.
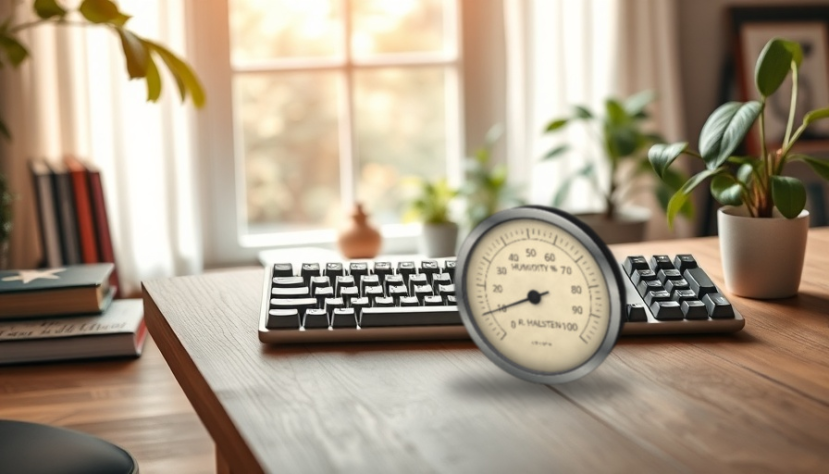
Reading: 10 %
